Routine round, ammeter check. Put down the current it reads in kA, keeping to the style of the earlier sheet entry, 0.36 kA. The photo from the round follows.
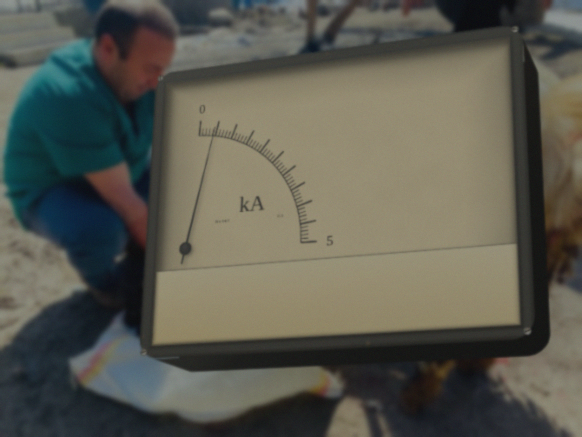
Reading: 0.5 kA
